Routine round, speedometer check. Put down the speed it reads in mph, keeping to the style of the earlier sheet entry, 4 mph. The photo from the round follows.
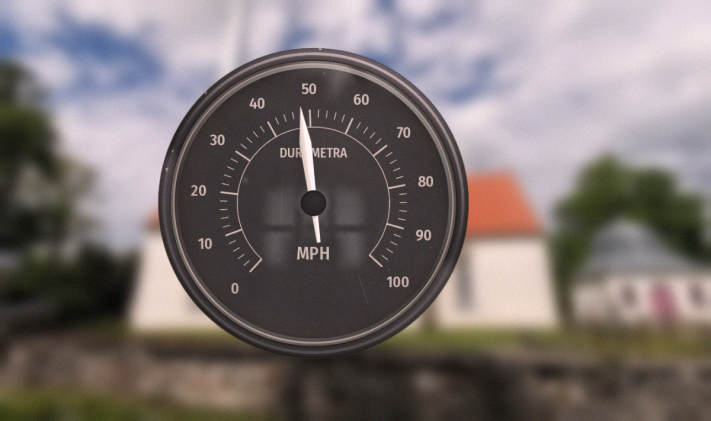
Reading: 48 mph
